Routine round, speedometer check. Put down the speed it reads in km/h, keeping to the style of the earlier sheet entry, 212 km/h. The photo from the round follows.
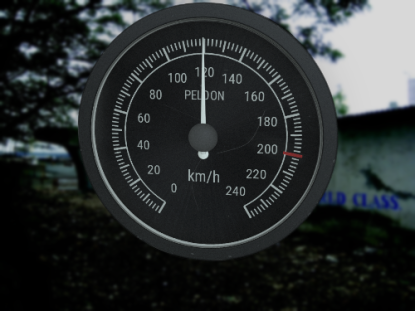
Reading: 120 km/h
